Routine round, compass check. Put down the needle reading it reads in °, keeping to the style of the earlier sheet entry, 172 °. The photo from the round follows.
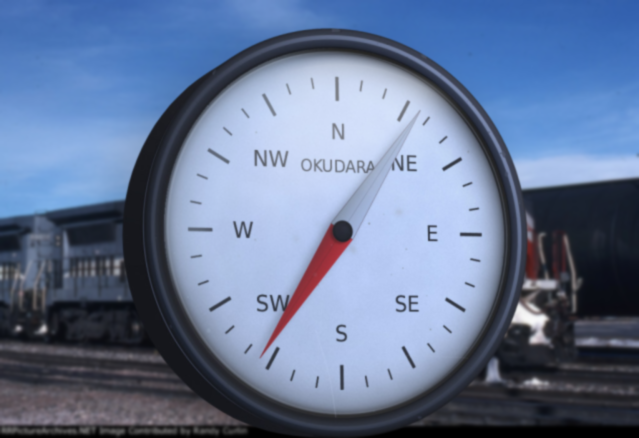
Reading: 215 °
